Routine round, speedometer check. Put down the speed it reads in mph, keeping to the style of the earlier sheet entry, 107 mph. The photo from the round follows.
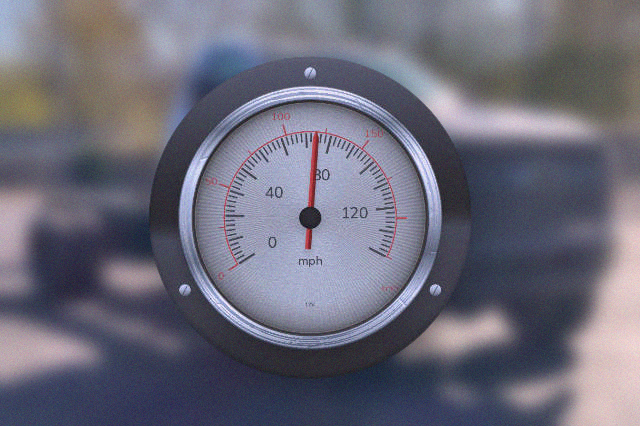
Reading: 74 mph
